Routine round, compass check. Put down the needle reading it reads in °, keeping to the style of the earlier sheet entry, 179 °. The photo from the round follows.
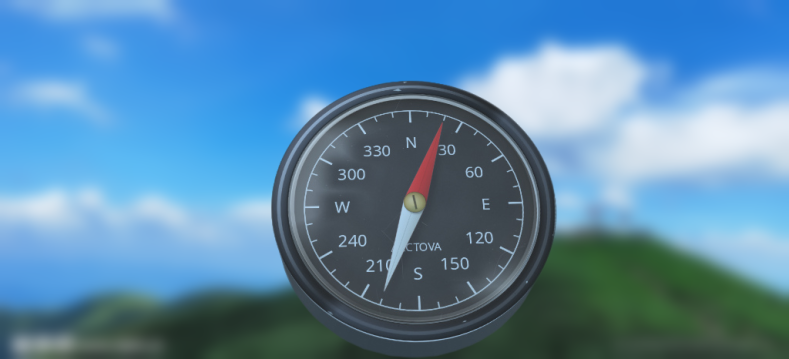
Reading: 20 °
